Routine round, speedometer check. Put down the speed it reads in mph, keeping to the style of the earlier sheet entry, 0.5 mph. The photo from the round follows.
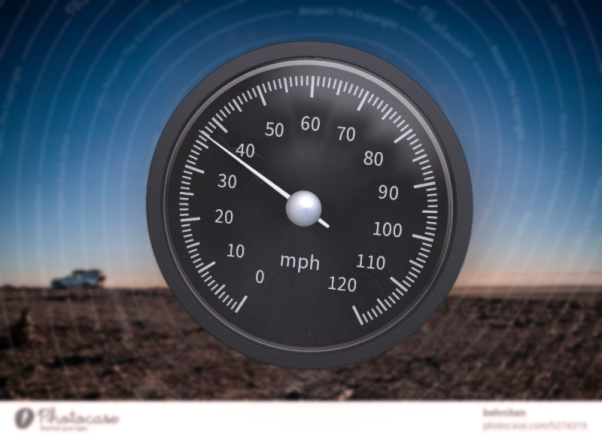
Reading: 37 mph
